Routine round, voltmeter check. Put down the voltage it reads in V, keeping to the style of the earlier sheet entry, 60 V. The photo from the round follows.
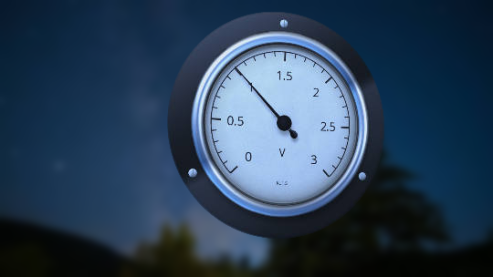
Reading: 1 V
